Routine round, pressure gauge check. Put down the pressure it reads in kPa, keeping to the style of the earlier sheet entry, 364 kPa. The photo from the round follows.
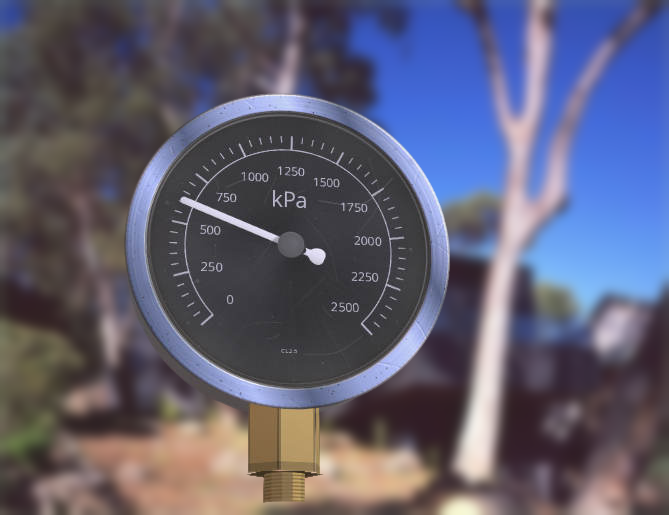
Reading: 600 kPa
